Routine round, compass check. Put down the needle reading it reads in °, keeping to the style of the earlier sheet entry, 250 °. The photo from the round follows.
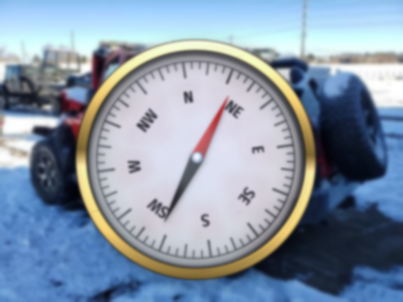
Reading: 35 °
